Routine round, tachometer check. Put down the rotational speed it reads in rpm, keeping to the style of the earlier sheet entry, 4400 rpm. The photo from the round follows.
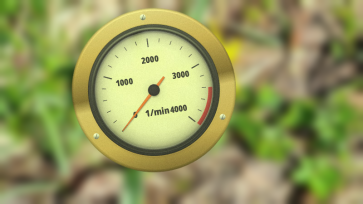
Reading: 0 rpm
